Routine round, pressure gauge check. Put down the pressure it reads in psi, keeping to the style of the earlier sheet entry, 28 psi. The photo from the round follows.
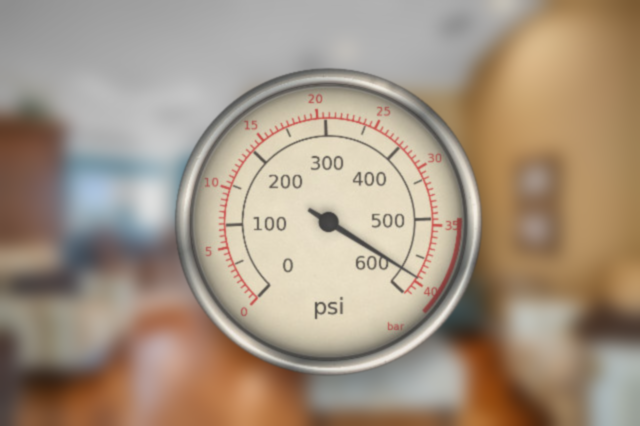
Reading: 575 psi
